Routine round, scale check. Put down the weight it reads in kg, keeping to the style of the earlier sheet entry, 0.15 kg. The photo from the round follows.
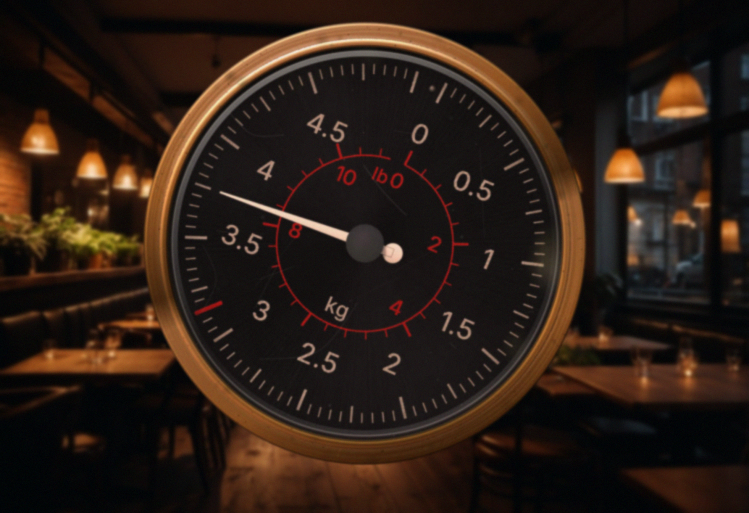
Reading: 3.75 kg
